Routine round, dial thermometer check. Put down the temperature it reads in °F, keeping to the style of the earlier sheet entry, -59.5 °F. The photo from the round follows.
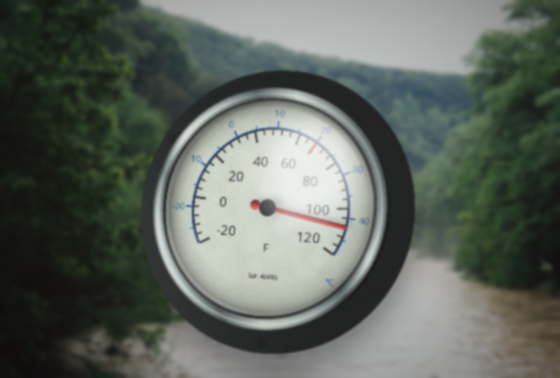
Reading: 108 °F
